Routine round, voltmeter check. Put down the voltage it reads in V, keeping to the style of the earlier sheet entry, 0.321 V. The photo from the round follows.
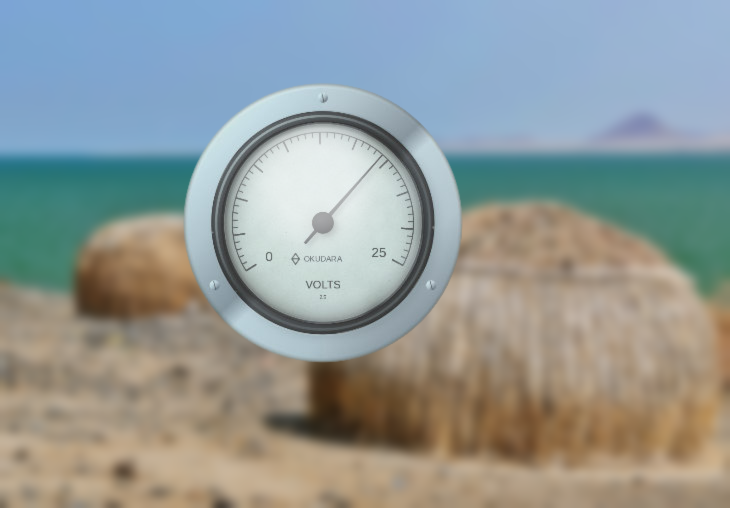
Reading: 17 V
